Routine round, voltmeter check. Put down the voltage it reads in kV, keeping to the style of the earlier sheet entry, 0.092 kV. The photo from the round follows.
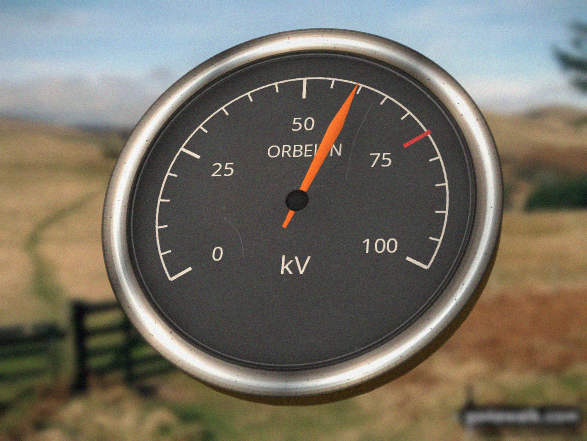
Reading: 60 kV
